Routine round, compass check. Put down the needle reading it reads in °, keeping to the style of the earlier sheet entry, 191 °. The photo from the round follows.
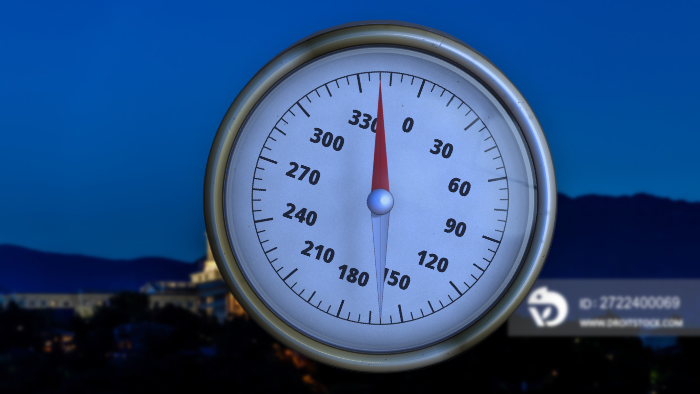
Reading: 340 °
